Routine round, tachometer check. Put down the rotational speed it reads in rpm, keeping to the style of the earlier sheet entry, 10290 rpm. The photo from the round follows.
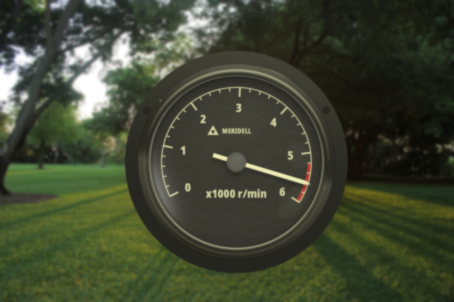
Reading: 5600 rpm
